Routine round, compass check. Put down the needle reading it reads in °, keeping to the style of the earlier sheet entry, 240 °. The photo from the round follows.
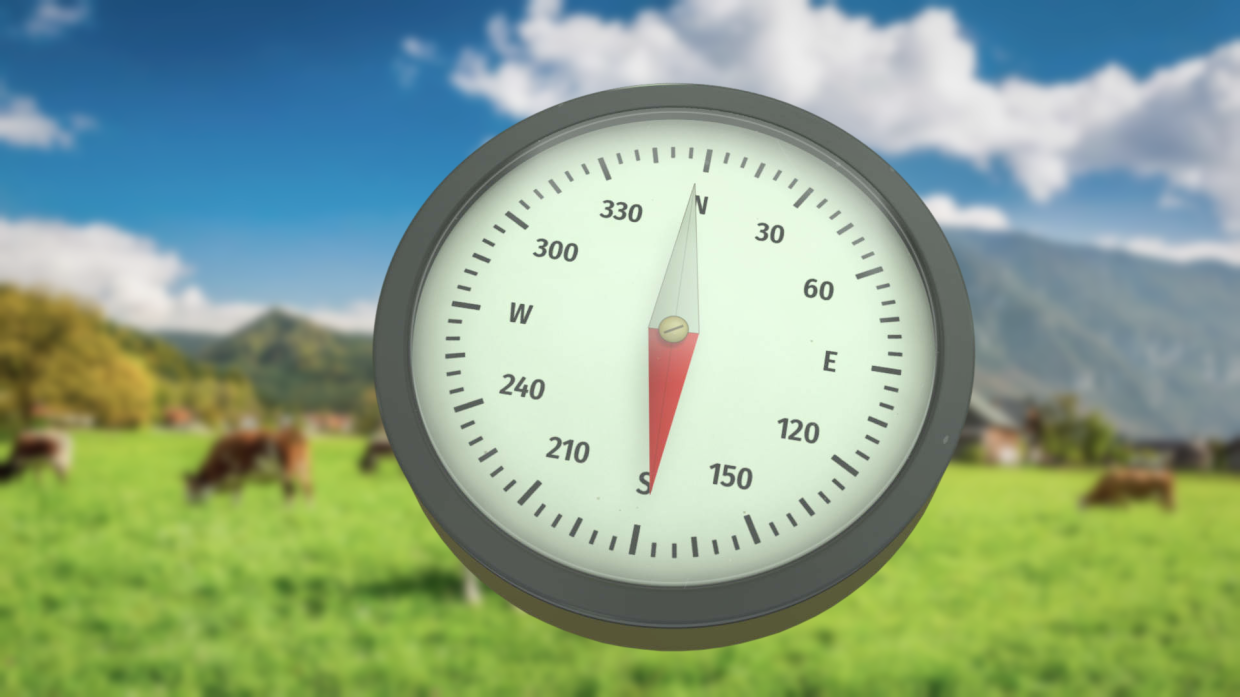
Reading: 177.5 °
